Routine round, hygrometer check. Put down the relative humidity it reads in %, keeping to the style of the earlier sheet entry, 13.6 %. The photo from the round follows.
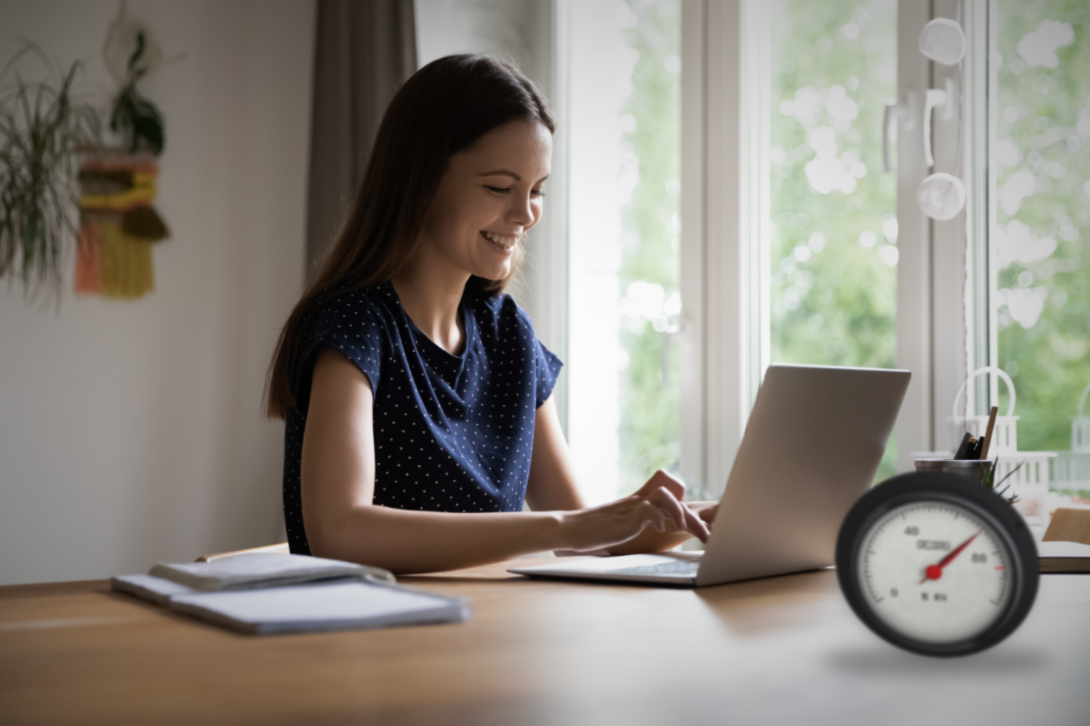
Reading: 70 %
